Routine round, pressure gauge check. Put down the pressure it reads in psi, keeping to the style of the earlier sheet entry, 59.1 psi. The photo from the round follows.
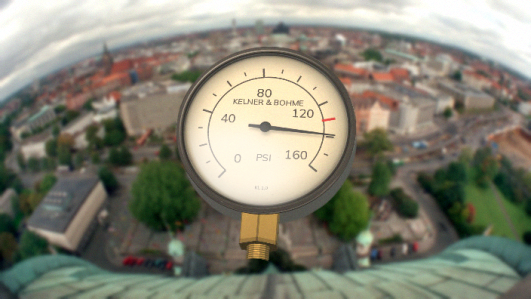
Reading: 140 psi
